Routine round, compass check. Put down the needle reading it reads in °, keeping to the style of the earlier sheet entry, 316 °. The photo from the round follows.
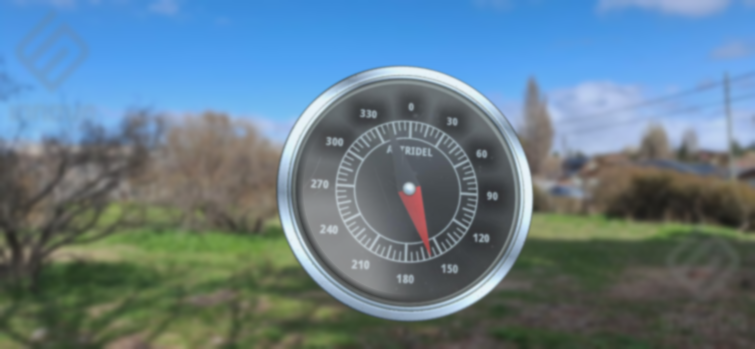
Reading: 160 °
